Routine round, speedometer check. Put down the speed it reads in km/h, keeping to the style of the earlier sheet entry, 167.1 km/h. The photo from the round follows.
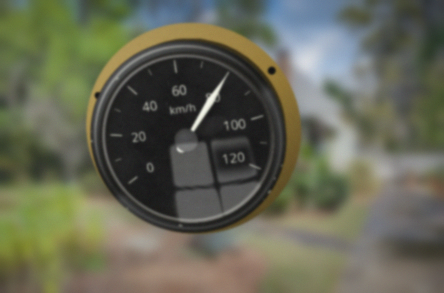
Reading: 80 km/h
